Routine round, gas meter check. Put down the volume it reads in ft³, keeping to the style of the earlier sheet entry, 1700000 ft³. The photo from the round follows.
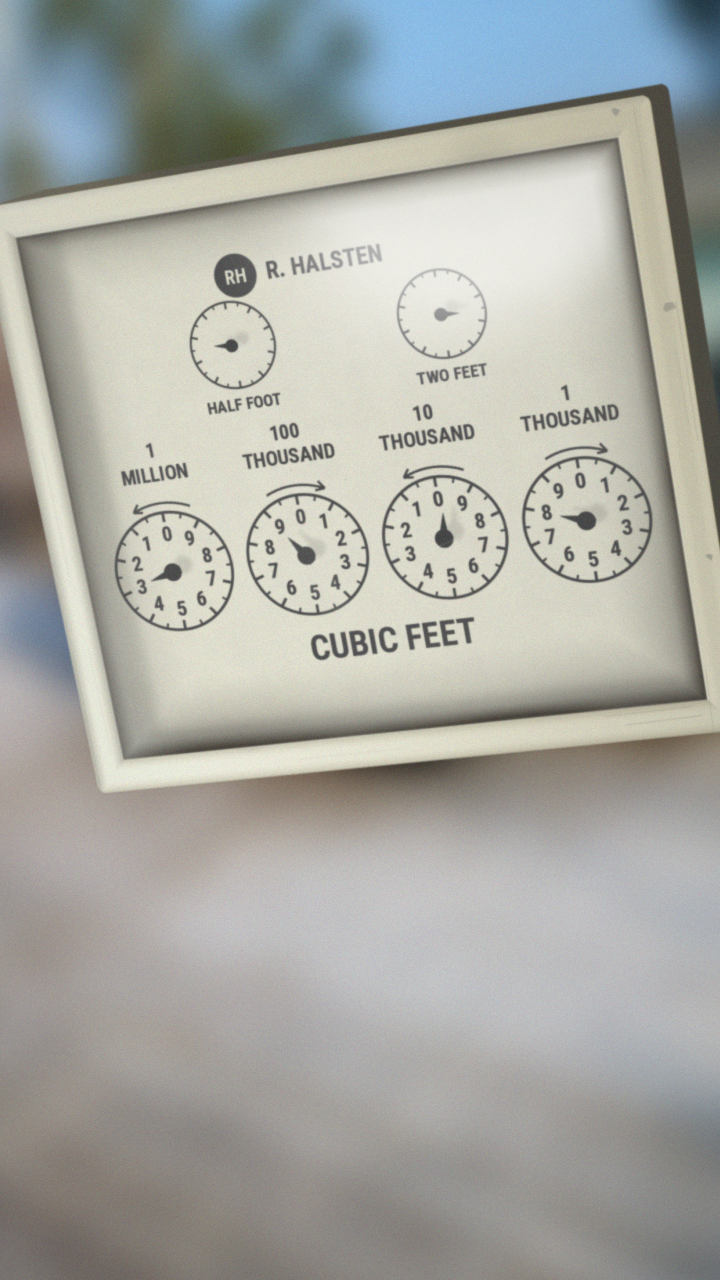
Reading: 289800 ft³
